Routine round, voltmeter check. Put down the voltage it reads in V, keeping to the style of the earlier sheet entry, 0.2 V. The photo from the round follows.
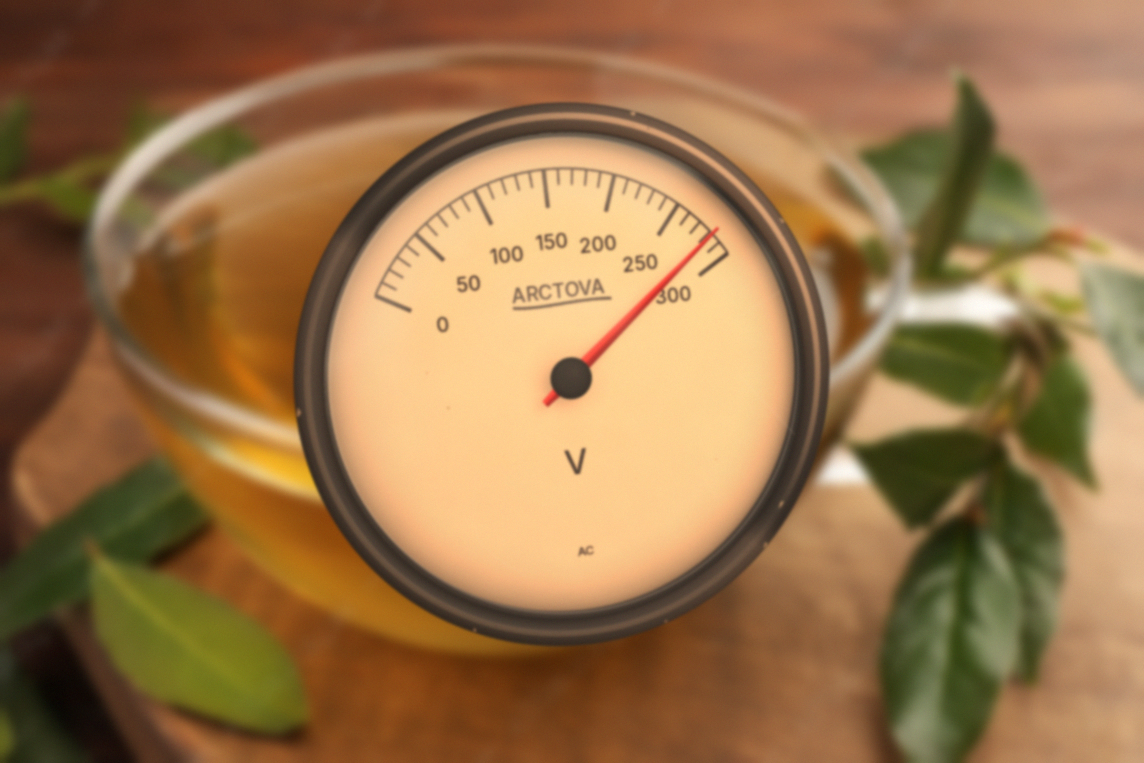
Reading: 280 V
